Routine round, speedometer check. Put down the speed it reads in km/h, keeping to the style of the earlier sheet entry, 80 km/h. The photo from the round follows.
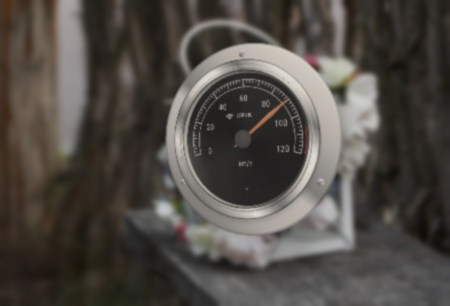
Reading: 90 km/h
